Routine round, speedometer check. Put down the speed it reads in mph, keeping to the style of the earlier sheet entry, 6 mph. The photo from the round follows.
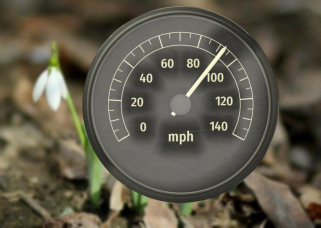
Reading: 92.5 mph
